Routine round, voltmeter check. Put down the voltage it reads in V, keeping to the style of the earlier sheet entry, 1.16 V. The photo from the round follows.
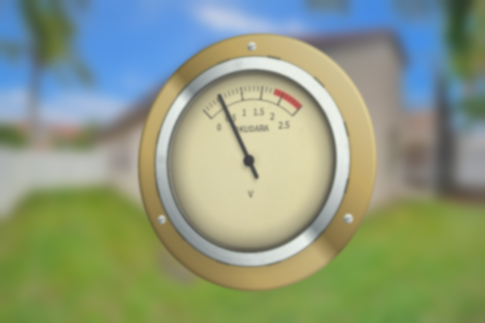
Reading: 0.5 V
